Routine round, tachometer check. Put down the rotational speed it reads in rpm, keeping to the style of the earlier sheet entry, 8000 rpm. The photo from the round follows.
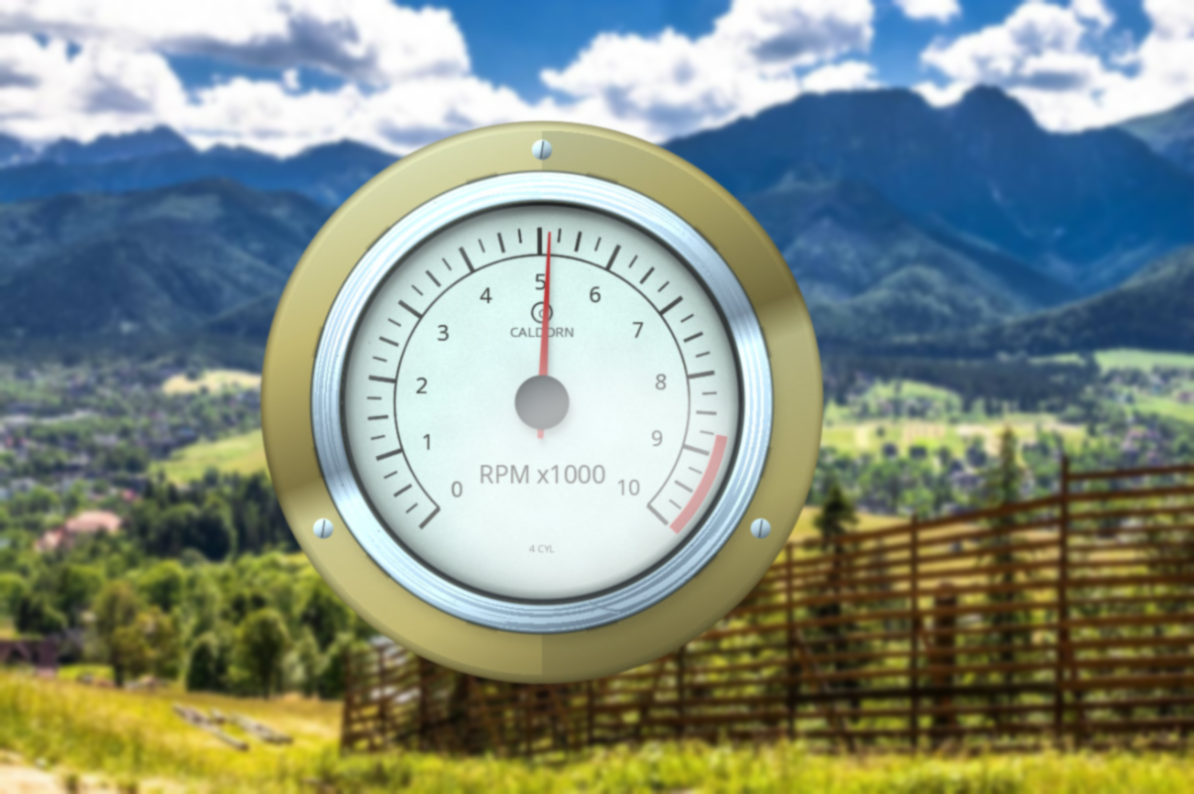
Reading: 5125 rpm
